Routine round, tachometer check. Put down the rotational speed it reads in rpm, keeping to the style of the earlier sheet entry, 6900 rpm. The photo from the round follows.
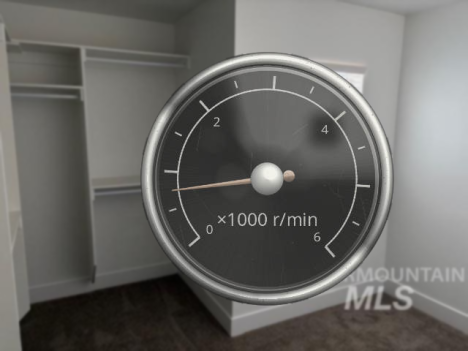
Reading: 750 rpm
